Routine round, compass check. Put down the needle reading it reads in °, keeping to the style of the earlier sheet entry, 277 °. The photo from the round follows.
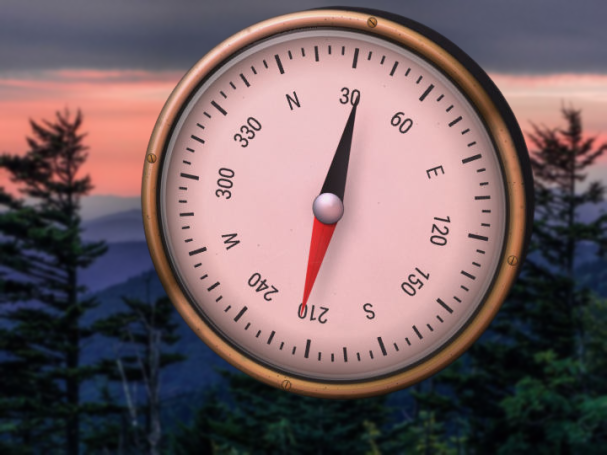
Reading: 215 °
